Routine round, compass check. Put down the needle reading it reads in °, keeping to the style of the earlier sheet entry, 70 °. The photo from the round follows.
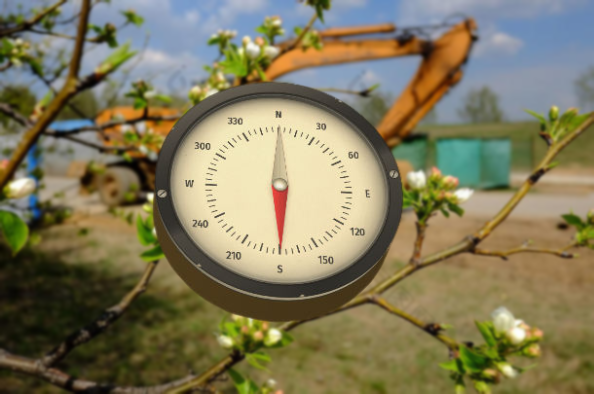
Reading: 180 °
